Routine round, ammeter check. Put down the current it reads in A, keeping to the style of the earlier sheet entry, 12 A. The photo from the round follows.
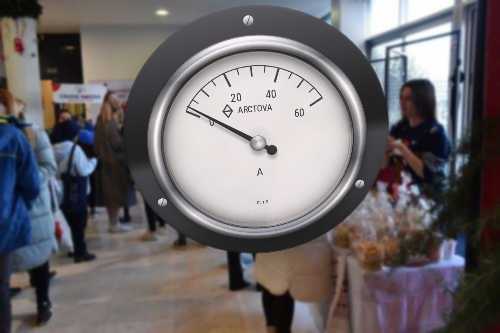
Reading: 2.5 A
